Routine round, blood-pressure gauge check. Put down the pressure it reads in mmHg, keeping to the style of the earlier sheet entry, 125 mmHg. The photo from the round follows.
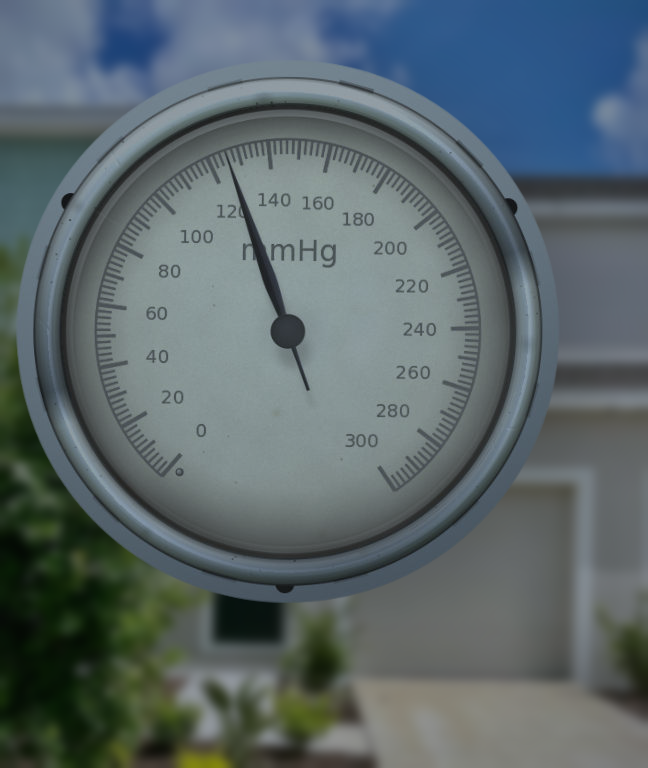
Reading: 126 mmHg
